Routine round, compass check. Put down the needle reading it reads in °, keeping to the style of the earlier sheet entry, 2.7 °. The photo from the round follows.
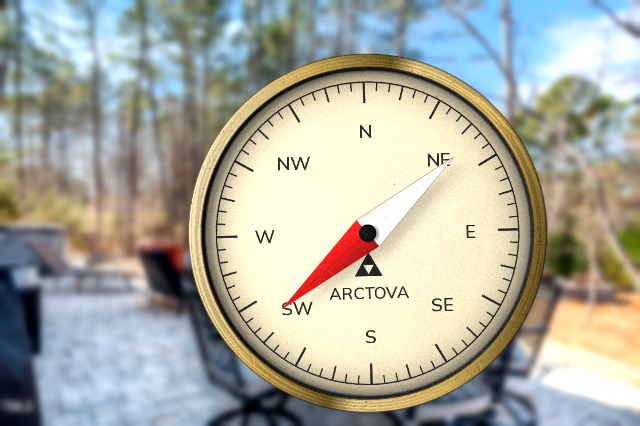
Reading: 230 °
